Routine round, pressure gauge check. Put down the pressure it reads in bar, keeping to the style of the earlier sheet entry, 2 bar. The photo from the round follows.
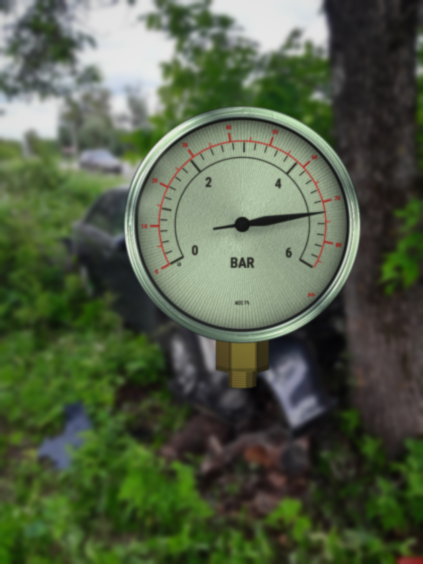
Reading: 5 bar
